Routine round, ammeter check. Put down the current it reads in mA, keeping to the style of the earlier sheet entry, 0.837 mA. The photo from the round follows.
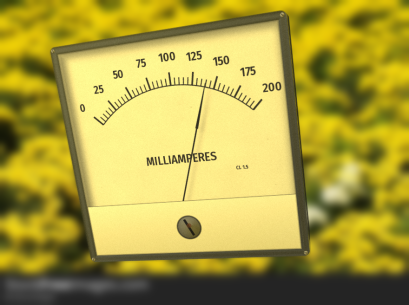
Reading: 140 mA
